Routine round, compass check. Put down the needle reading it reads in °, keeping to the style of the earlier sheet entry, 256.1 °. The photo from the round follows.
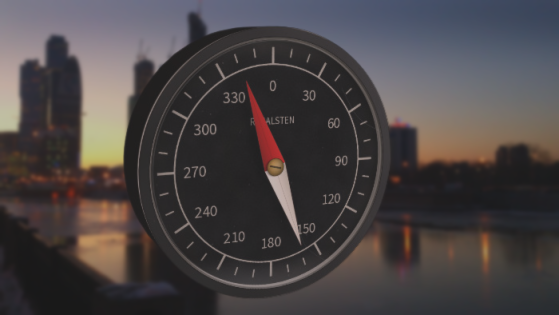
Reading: 340 °
